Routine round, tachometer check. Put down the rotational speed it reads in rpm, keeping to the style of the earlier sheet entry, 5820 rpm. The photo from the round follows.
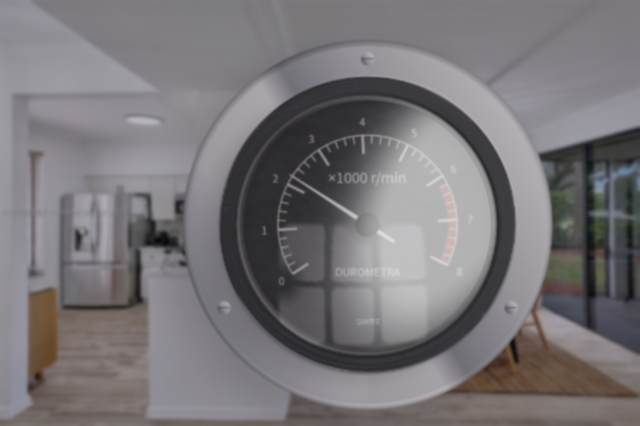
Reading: 2200 rpm
